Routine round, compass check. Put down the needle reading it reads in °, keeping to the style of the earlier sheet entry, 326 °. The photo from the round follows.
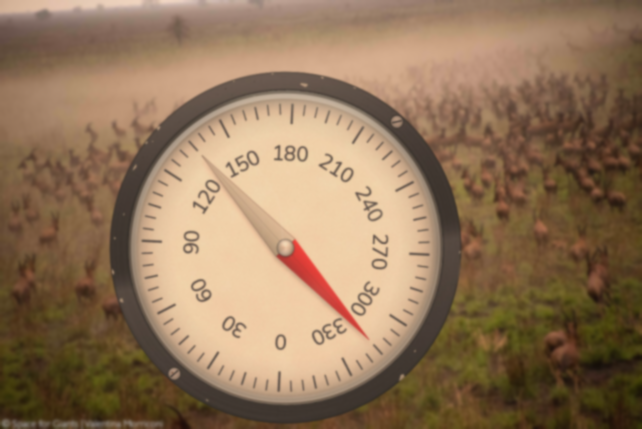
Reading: 315 °
